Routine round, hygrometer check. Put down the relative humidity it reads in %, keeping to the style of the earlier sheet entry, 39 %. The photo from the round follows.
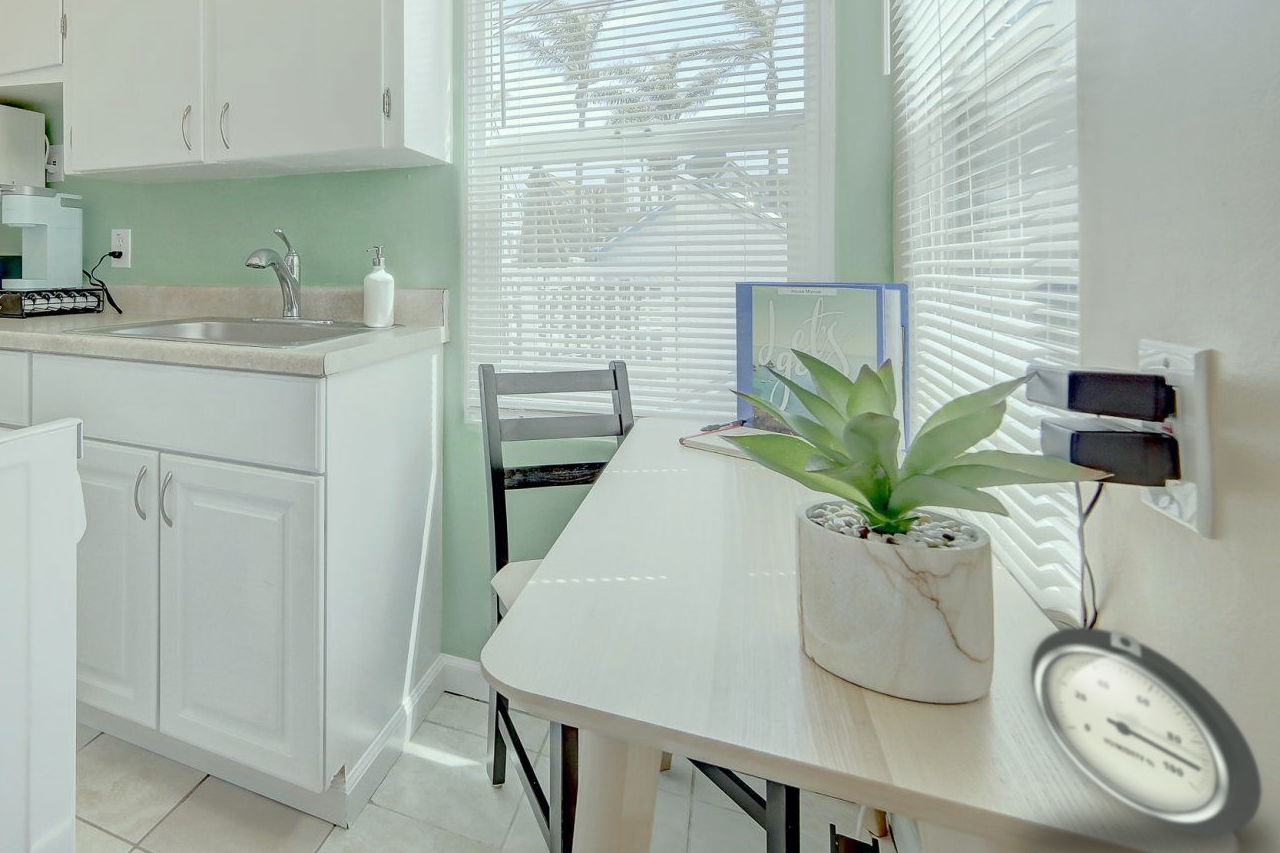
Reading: 90 %
